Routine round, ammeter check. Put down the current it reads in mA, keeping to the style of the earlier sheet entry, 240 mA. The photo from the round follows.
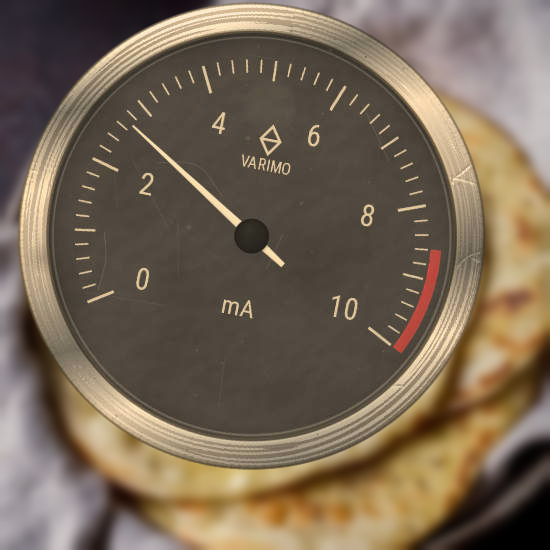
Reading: 2.7 mA
